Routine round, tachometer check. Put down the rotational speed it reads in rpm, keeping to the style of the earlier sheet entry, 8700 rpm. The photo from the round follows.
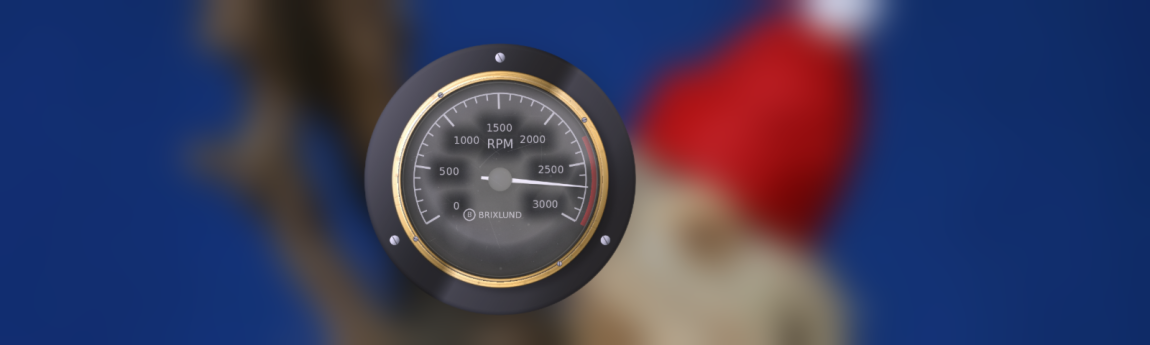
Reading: 2700 rpm
